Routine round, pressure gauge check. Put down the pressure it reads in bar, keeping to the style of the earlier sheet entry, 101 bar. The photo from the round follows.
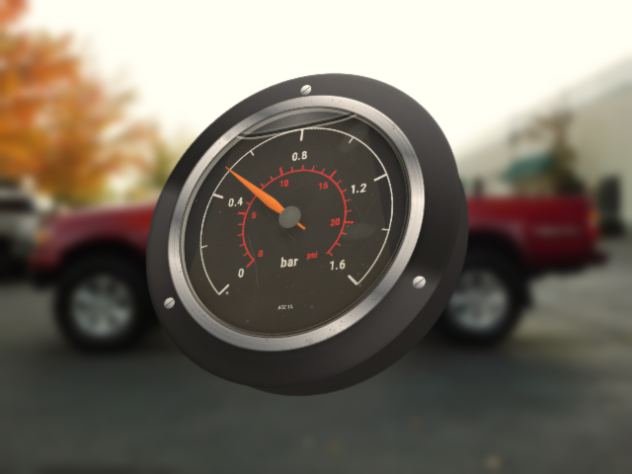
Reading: 0.5 bar
